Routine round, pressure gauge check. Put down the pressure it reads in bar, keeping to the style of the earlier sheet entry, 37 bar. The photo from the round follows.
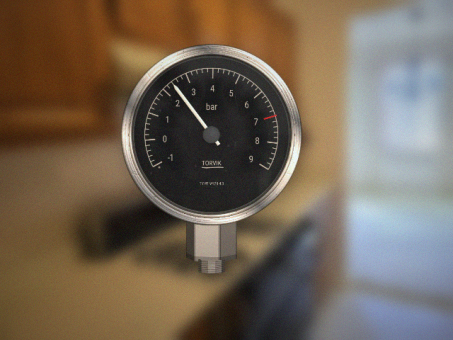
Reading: 2.4 bar
